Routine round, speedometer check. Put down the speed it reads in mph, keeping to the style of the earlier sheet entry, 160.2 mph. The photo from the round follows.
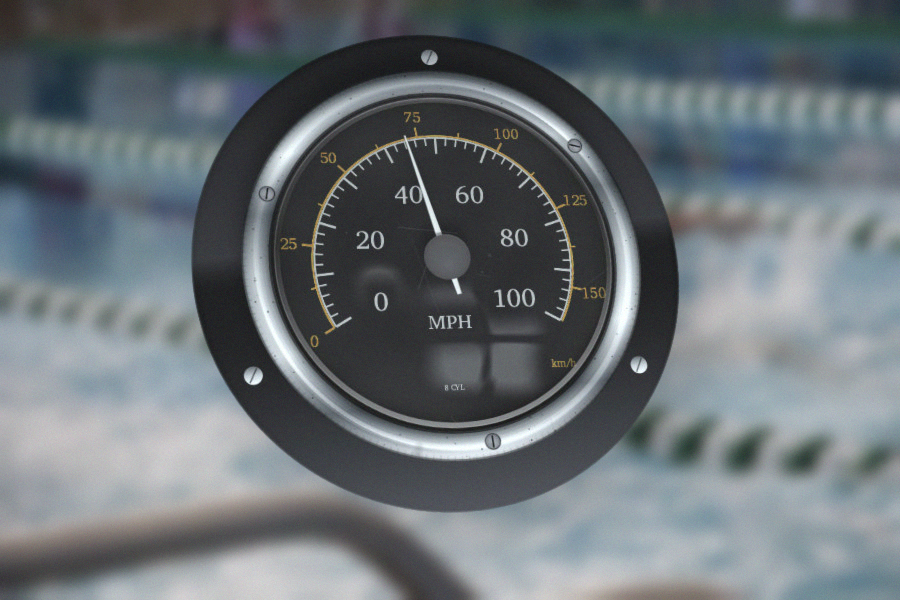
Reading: 44 mph
